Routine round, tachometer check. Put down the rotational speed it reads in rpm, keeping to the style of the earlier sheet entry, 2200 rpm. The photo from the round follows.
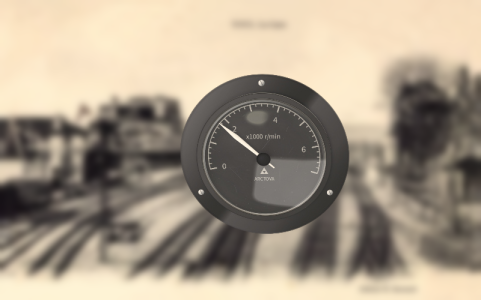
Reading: 1800 rpm
